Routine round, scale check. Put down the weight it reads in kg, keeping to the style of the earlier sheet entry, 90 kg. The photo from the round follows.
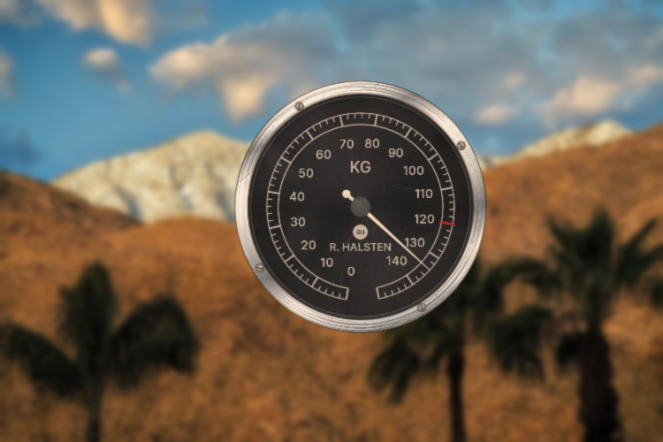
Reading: 134 kg
